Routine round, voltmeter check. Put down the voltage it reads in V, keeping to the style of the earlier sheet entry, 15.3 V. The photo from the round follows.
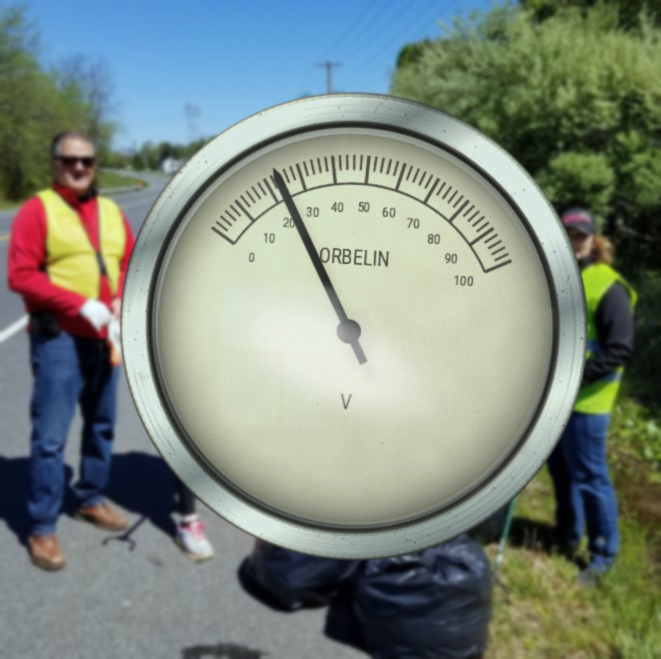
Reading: 24 V
